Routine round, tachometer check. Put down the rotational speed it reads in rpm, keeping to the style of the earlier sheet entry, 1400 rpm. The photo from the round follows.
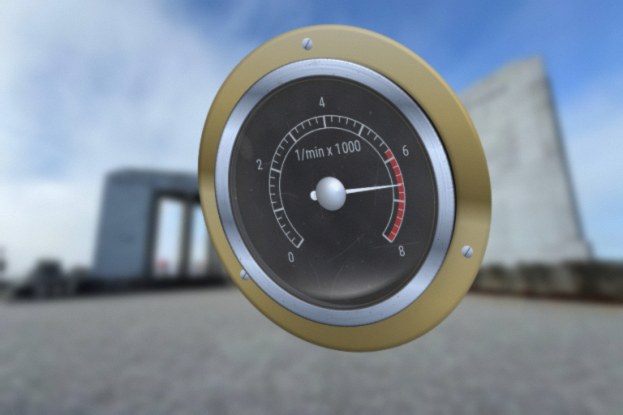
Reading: 6600 rpm
